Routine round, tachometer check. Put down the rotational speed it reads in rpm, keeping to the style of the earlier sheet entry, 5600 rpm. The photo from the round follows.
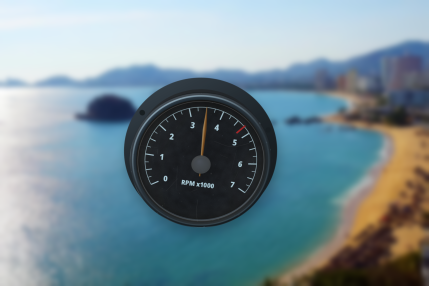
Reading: 3500 rpm
